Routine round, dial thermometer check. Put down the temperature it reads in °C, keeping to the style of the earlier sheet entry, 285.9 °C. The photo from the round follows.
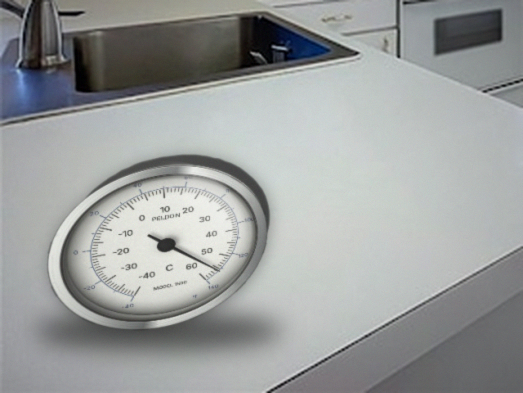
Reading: 55 °C
